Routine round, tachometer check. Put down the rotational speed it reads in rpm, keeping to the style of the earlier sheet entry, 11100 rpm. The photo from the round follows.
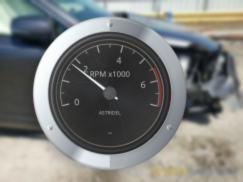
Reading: 1750 rpm
